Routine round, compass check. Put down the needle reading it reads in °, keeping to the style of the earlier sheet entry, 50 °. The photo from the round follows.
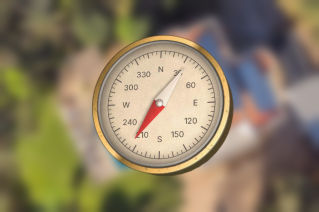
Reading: 215 °
